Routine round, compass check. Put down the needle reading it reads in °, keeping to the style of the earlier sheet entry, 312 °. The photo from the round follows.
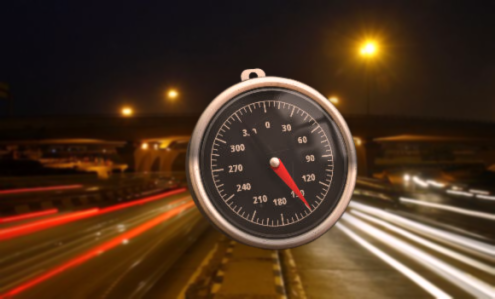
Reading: 150 °
